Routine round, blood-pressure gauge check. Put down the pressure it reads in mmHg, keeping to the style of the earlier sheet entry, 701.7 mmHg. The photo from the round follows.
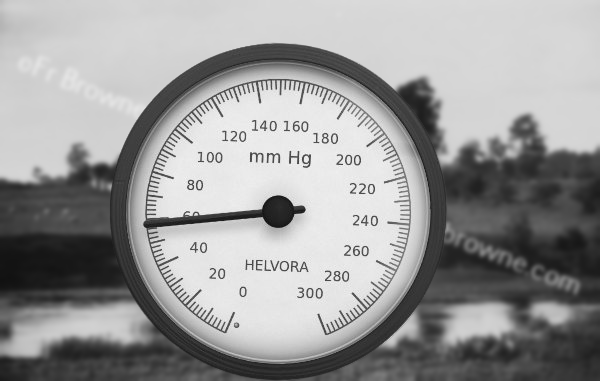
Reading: 58 mmHg
